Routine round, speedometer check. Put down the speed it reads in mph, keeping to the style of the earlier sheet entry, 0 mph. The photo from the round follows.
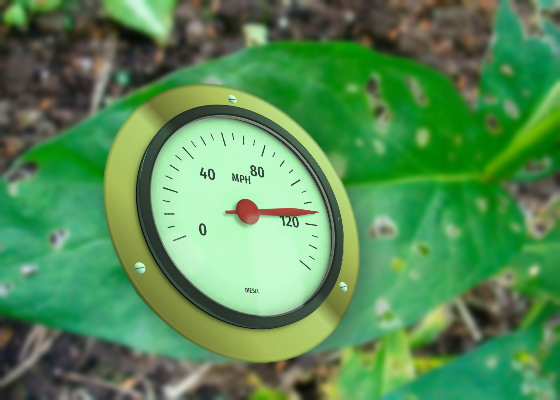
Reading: 115 mph
